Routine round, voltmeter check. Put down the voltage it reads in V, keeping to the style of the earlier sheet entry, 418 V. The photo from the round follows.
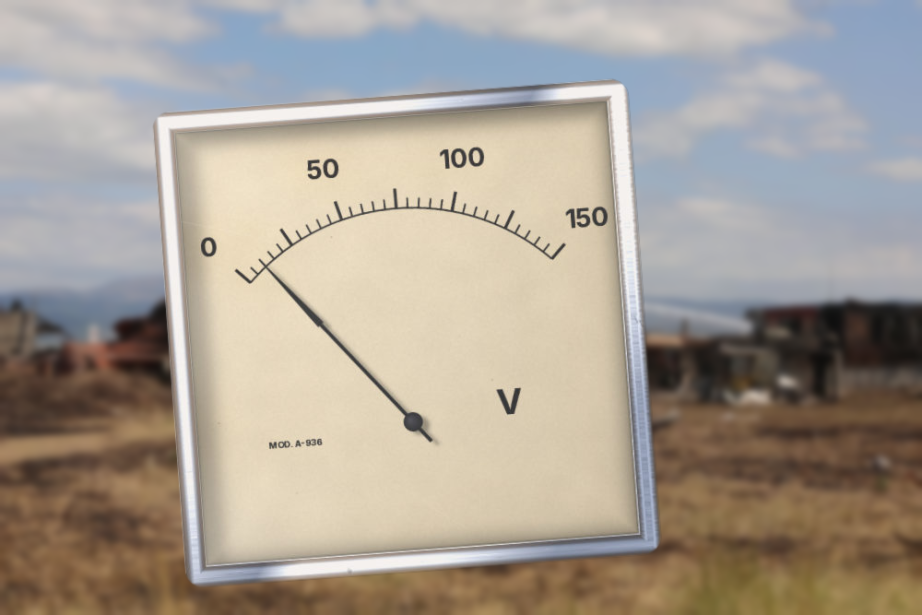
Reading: 10 V
